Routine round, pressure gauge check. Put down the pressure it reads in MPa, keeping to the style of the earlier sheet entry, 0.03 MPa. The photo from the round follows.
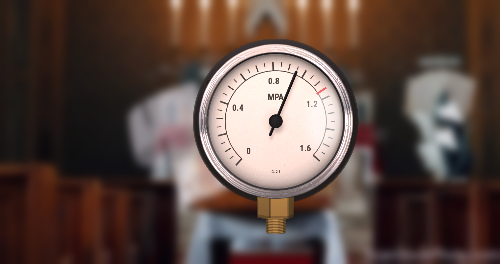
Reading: 0.95 MPa
